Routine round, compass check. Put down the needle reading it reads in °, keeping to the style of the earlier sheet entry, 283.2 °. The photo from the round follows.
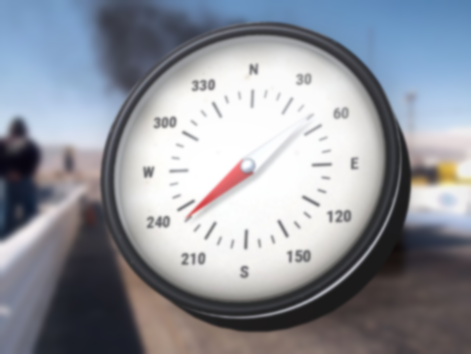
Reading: 230 °
